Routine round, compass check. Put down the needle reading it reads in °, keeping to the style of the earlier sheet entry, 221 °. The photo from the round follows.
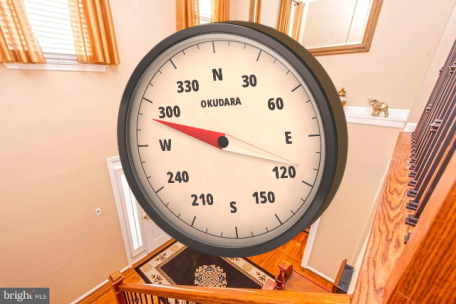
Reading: 290 °
